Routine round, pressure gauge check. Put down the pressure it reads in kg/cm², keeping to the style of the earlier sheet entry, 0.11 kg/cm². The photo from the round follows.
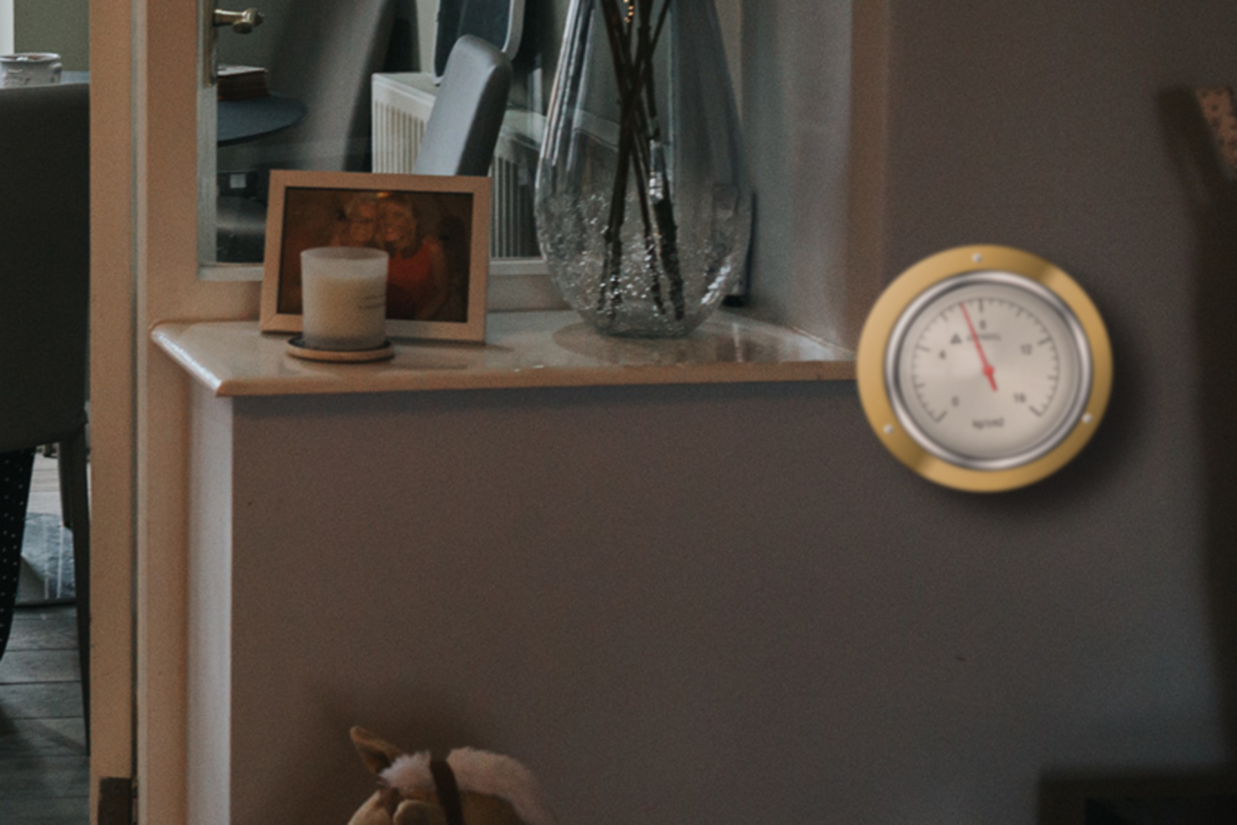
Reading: 7 kg/cm²
